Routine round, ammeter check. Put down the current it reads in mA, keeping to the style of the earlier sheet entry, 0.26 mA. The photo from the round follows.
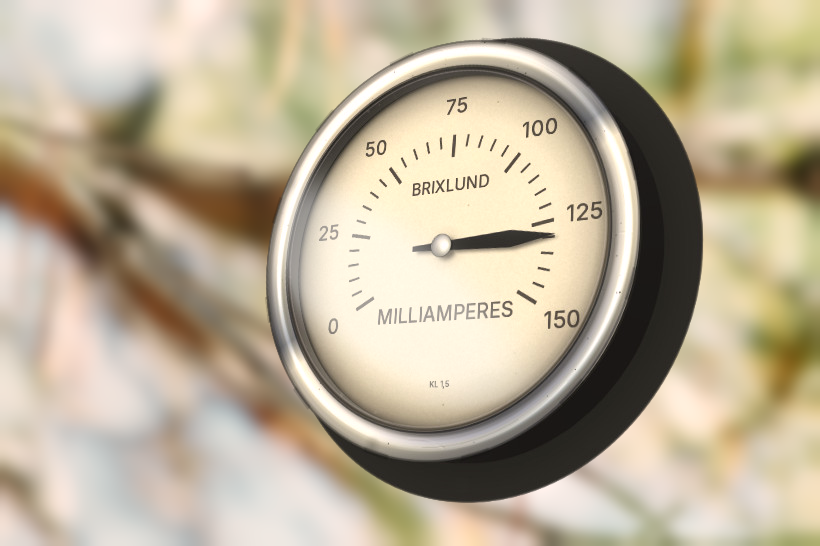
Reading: 130 mA
